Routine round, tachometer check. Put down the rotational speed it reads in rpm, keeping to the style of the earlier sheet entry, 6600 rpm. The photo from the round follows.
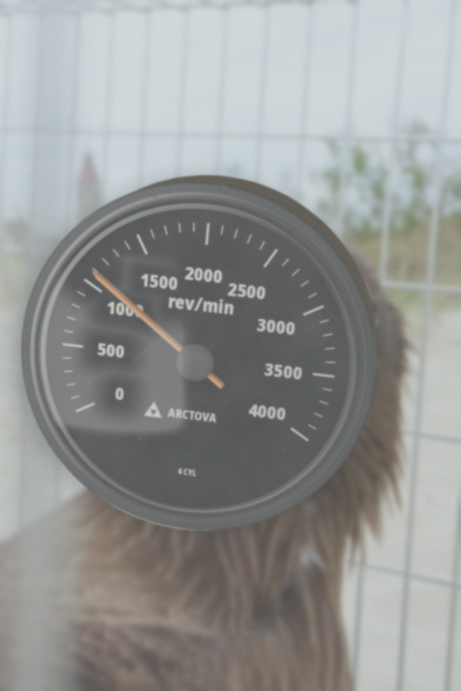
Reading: 1100 rpm
